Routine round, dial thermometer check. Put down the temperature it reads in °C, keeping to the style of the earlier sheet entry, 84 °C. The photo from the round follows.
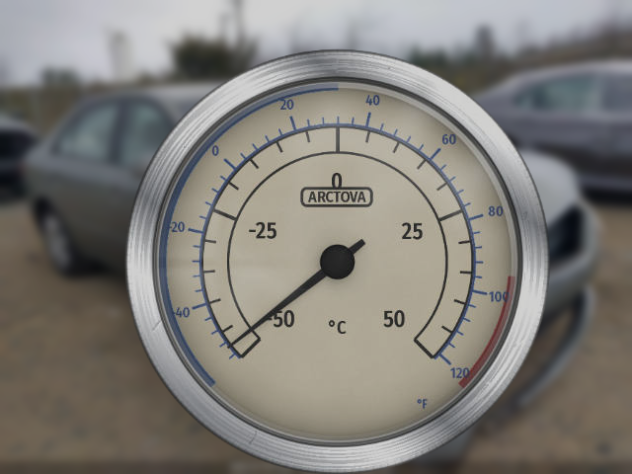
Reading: -47.5 °C
